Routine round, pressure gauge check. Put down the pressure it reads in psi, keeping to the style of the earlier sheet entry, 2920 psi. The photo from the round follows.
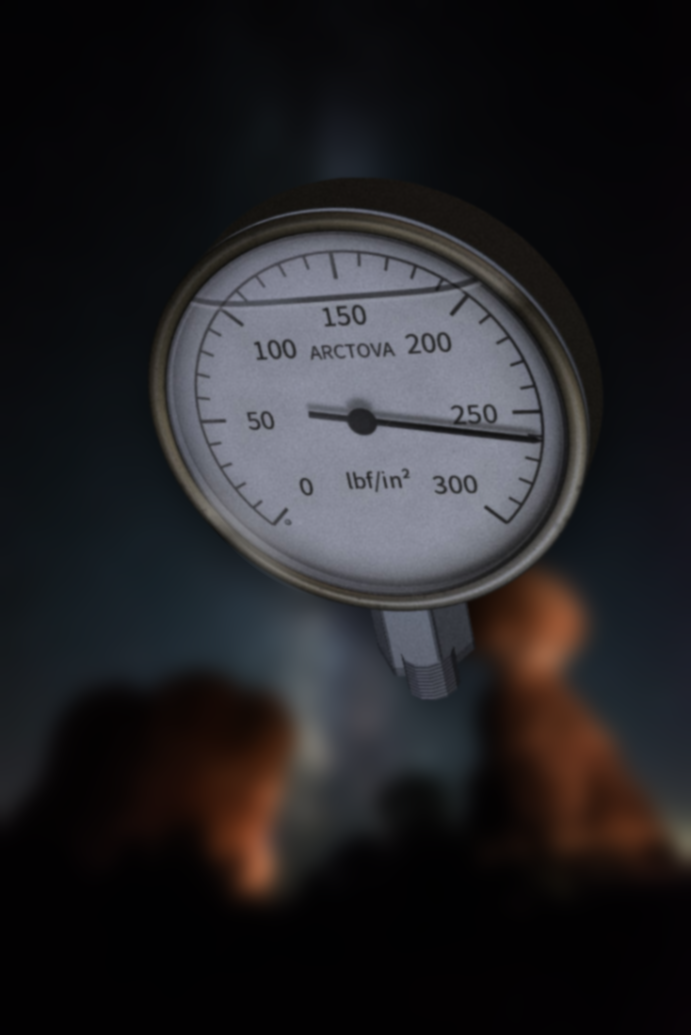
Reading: 260 psi
